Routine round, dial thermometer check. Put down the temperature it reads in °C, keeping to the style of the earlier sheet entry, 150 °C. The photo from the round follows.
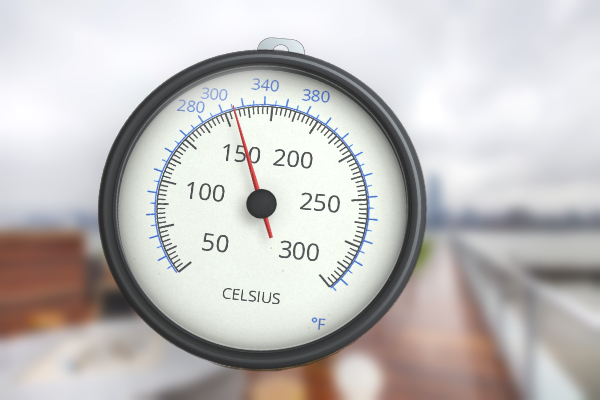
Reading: 155 °C
